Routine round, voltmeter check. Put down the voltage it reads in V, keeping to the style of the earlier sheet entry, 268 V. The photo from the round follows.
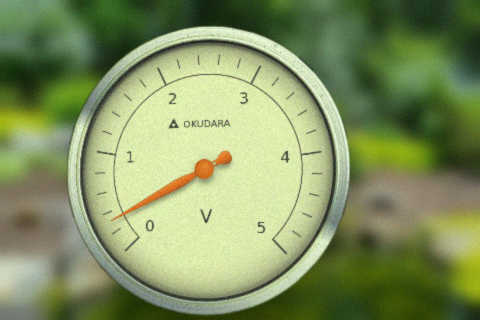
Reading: 0.3 V
